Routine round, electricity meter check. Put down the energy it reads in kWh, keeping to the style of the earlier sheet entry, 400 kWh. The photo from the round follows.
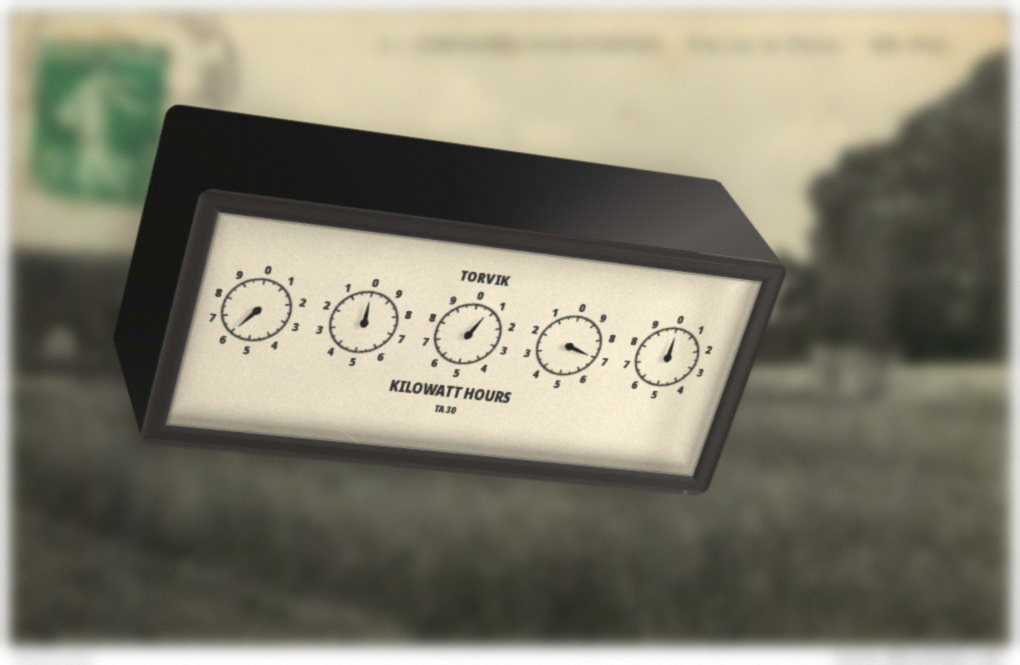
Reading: 60070 kWh
